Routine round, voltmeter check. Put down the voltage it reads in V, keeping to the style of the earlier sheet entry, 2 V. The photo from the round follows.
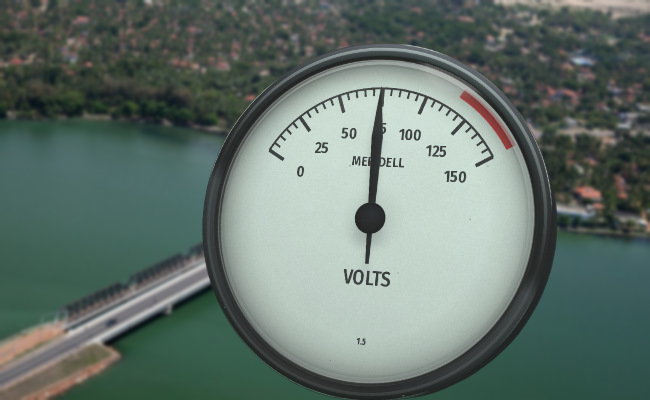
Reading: 75 V
